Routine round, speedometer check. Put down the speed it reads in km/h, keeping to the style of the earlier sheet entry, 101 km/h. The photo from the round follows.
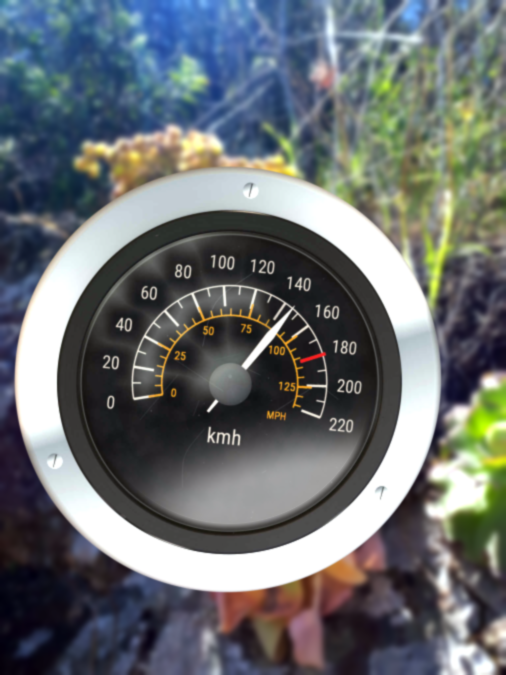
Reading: 145 km/h
